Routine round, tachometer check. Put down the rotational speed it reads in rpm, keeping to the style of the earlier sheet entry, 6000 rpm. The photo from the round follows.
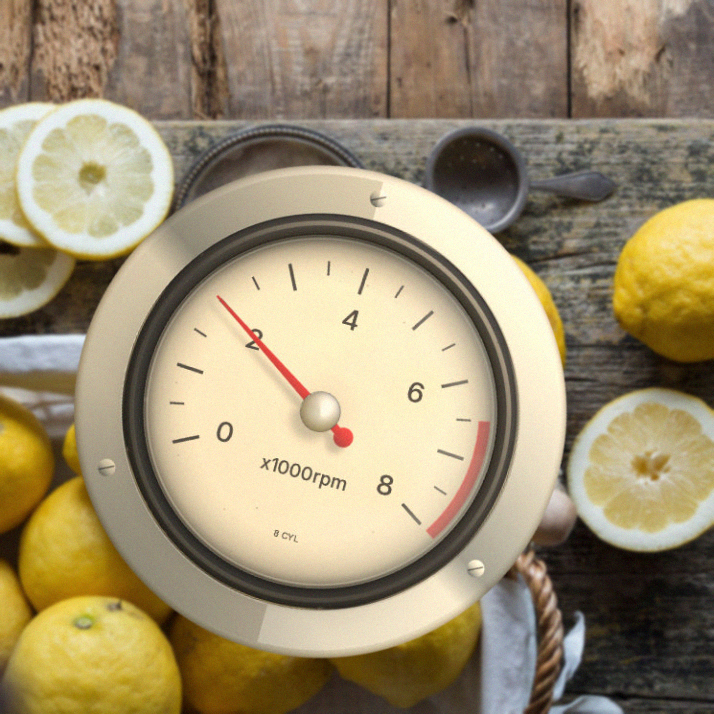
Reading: 2000 rpm
